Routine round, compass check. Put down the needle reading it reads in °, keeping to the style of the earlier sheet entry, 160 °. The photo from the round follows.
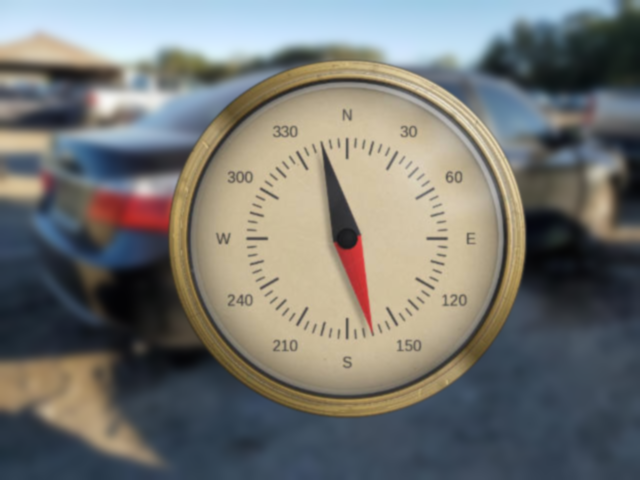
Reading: 165 °
